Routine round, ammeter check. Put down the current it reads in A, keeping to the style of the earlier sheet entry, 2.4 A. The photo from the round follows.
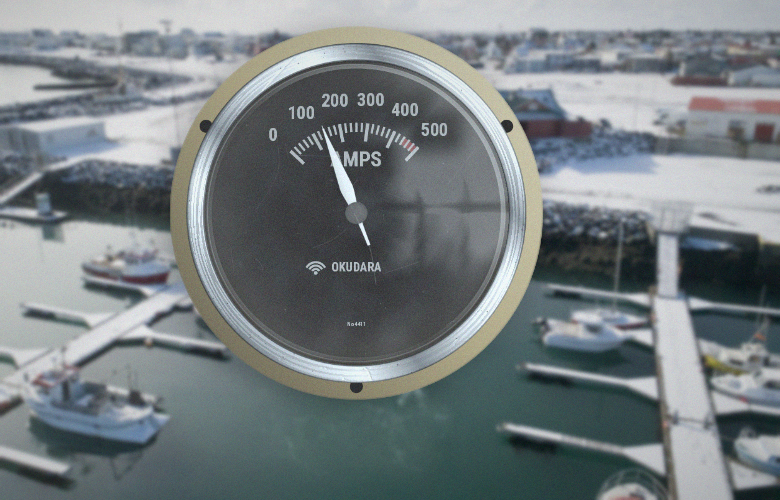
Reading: 140 A
